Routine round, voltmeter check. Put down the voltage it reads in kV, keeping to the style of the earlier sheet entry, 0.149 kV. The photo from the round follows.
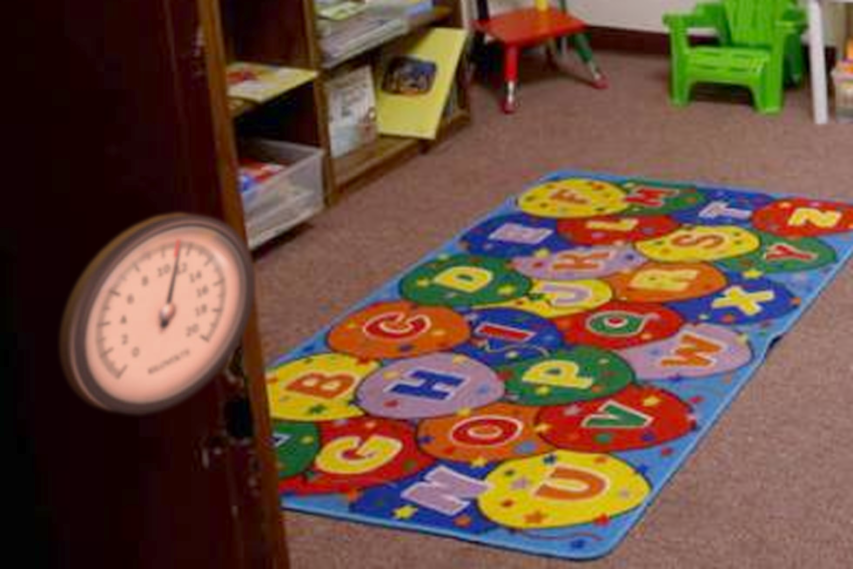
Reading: 11 kV
